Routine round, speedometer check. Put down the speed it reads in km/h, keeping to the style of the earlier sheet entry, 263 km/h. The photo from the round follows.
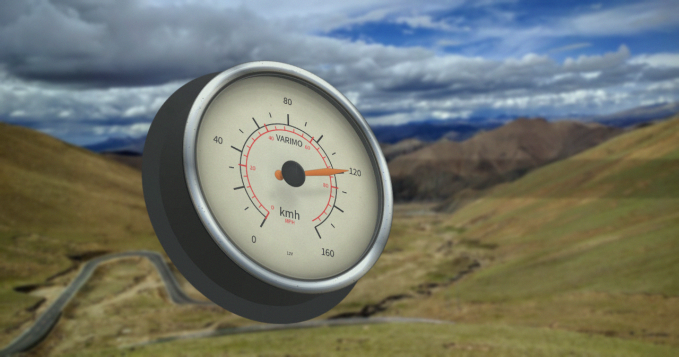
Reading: 120 km/h
